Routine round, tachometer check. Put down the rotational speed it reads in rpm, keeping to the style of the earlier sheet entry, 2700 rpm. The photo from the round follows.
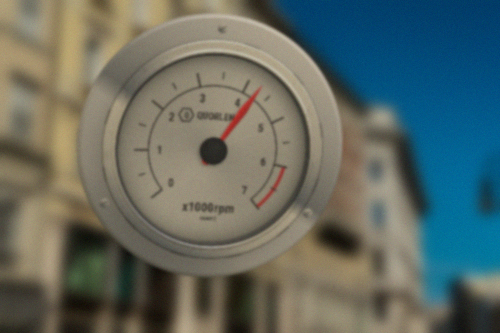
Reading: 4250 rpm
